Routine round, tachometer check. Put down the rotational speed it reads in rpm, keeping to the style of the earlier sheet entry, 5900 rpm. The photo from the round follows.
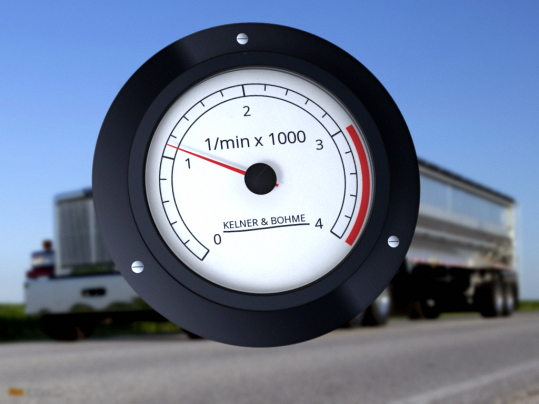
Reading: 1100 rpm
